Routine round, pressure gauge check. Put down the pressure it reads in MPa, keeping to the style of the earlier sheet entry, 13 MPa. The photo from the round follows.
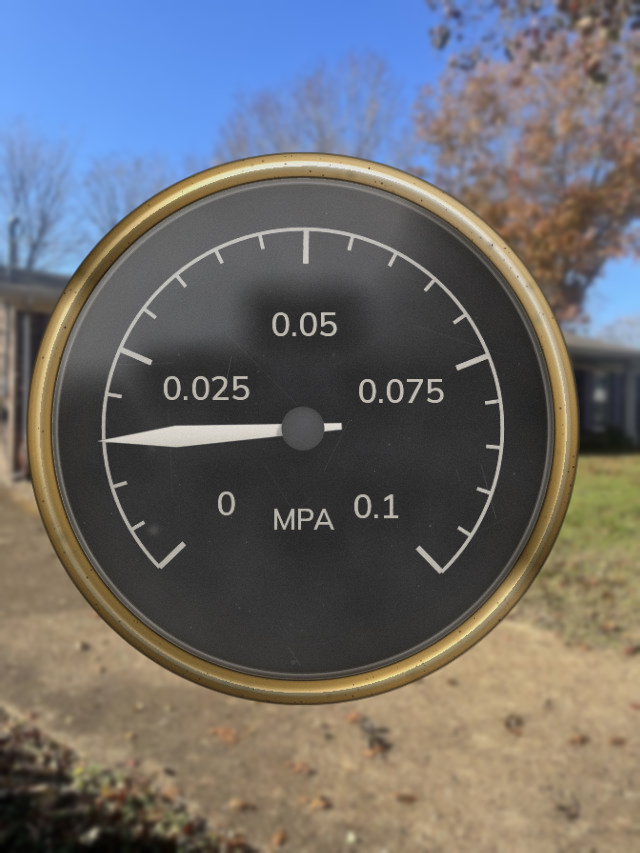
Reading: 0.015 MPa
